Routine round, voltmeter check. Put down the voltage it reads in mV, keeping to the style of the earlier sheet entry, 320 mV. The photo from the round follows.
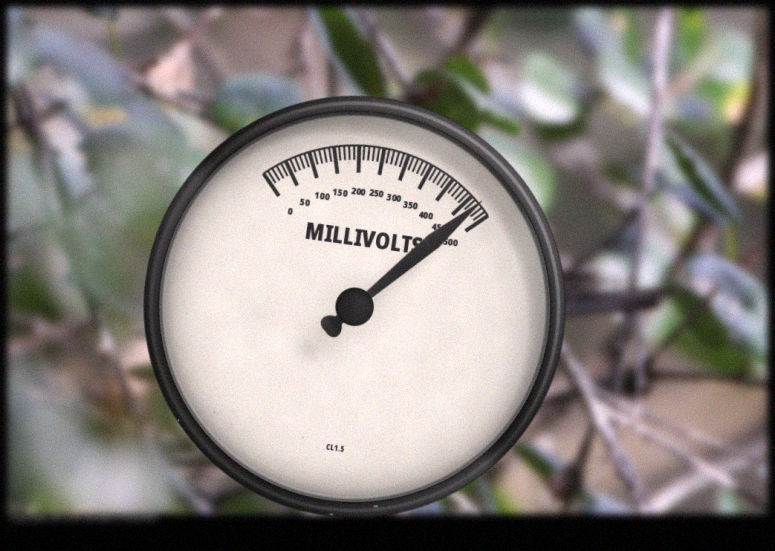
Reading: 470 mV
